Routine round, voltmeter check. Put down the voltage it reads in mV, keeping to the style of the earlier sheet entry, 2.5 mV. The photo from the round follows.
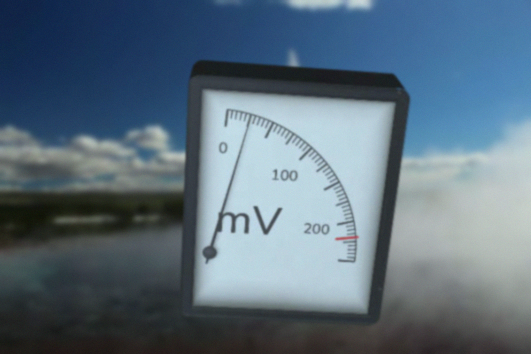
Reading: 25 mV
